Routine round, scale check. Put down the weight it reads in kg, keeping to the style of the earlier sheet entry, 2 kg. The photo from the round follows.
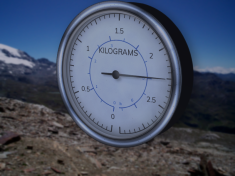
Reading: 2.25 kg
